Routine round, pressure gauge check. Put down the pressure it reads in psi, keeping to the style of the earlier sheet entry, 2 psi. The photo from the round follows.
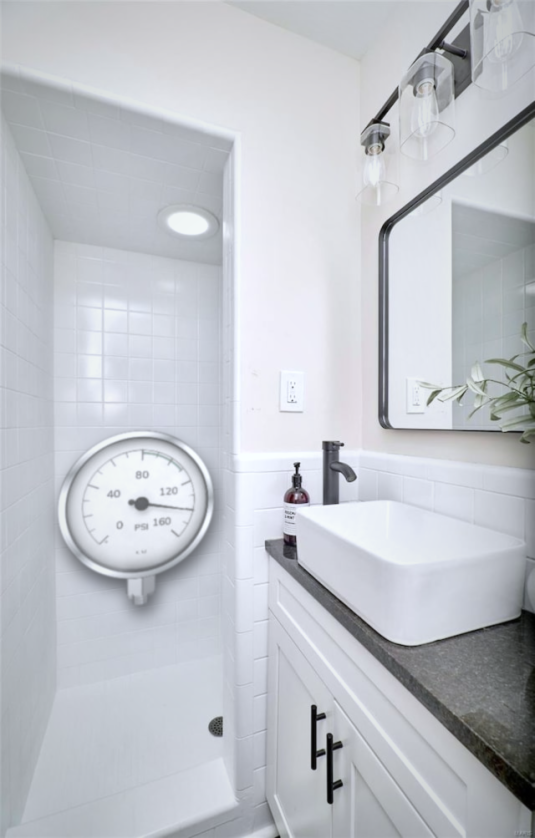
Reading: 140 psi
